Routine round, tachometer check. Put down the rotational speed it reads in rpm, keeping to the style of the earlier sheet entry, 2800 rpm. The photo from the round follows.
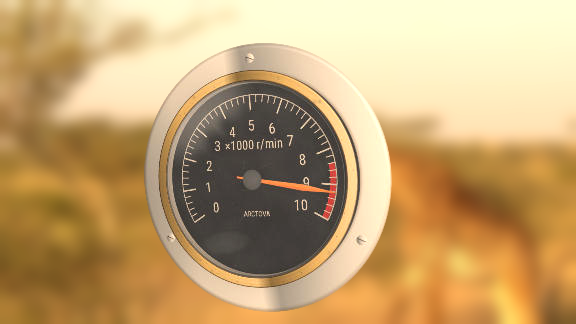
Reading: 9200 rpm
